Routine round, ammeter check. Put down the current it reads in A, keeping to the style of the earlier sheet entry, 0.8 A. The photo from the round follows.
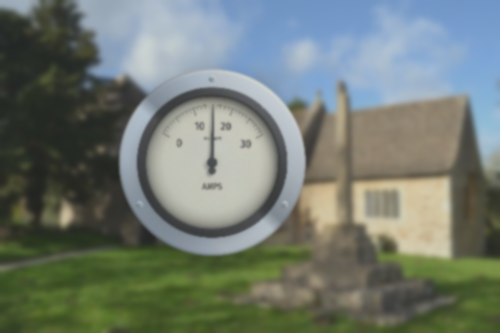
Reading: 15 A
